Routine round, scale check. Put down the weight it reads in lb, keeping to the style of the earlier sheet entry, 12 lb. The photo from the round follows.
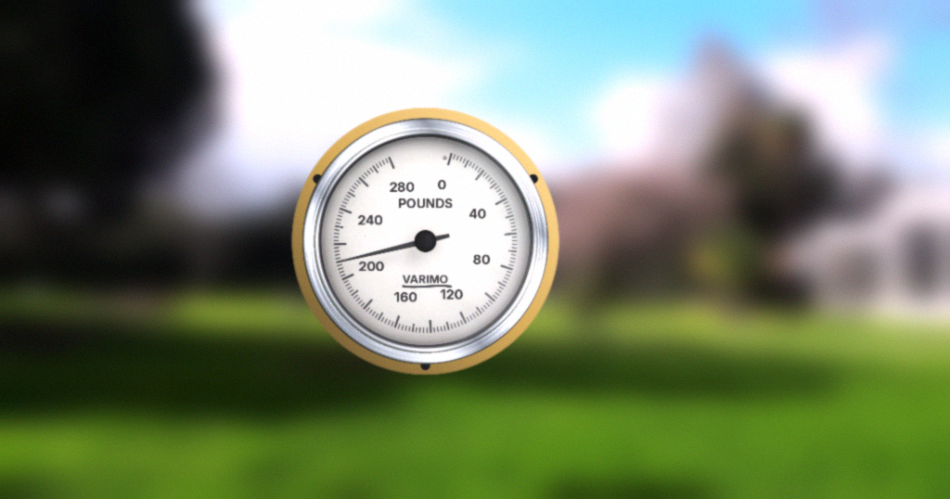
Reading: 210 lb
